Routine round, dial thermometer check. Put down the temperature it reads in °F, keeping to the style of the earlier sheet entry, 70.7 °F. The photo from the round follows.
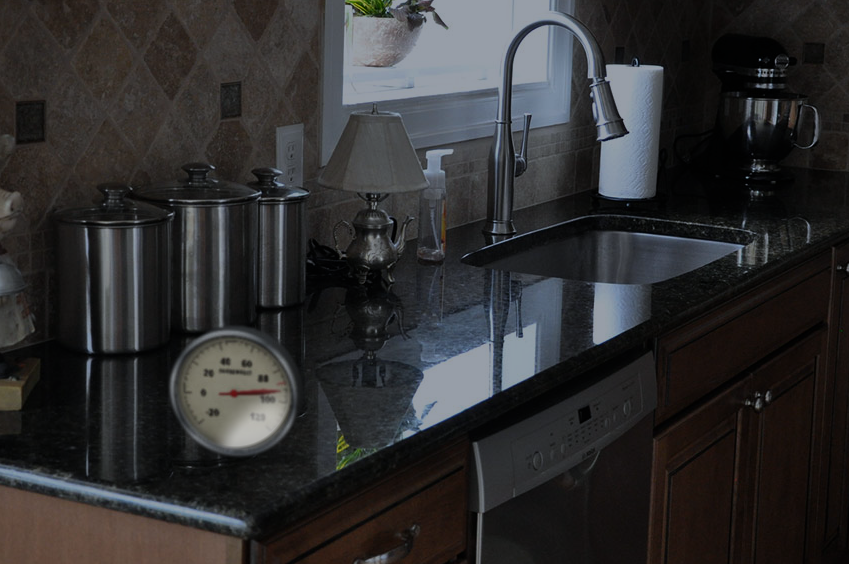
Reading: 92 °F
